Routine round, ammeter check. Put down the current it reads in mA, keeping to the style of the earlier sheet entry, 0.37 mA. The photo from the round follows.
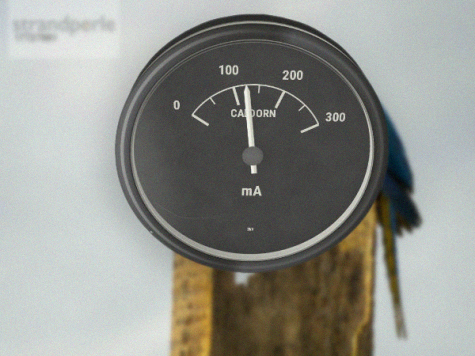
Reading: 125 mA
